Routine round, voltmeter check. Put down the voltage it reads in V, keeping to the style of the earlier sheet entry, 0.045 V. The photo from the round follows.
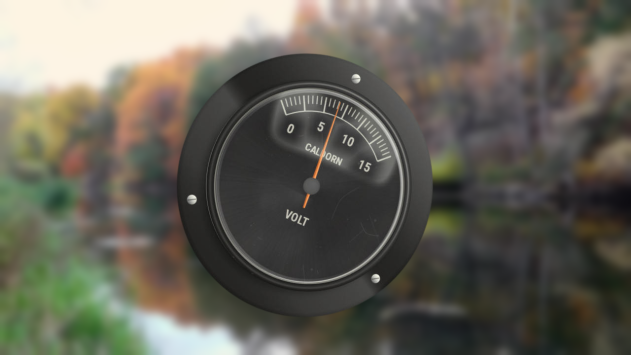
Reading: 6.5 V
